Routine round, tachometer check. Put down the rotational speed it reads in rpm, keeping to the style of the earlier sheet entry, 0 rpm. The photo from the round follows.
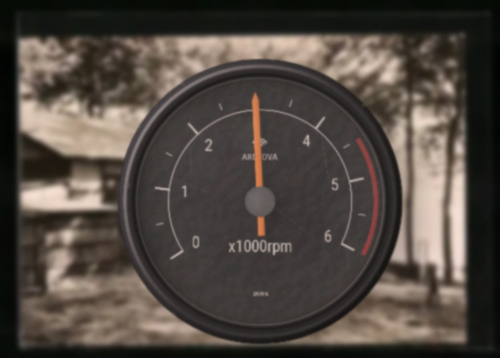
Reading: 3000 rpm
